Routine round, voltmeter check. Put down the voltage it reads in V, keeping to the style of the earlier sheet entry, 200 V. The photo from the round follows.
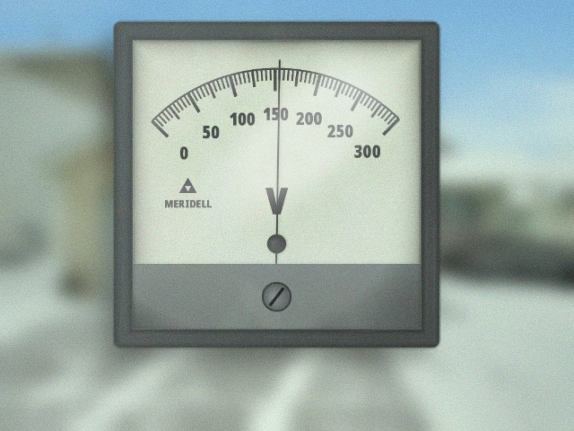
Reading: 155 V
